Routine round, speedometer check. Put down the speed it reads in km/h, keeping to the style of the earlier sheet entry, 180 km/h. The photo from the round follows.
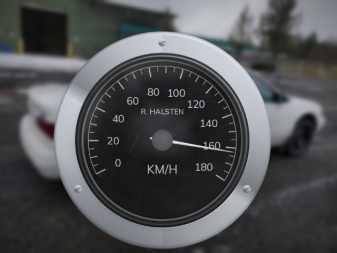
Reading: 162.5 km/h
